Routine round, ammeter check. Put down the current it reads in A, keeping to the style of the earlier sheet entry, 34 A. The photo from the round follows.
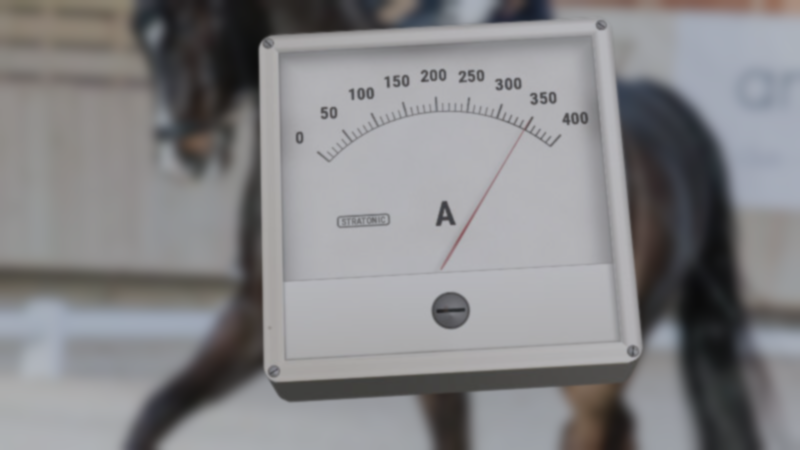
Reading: 350 A
